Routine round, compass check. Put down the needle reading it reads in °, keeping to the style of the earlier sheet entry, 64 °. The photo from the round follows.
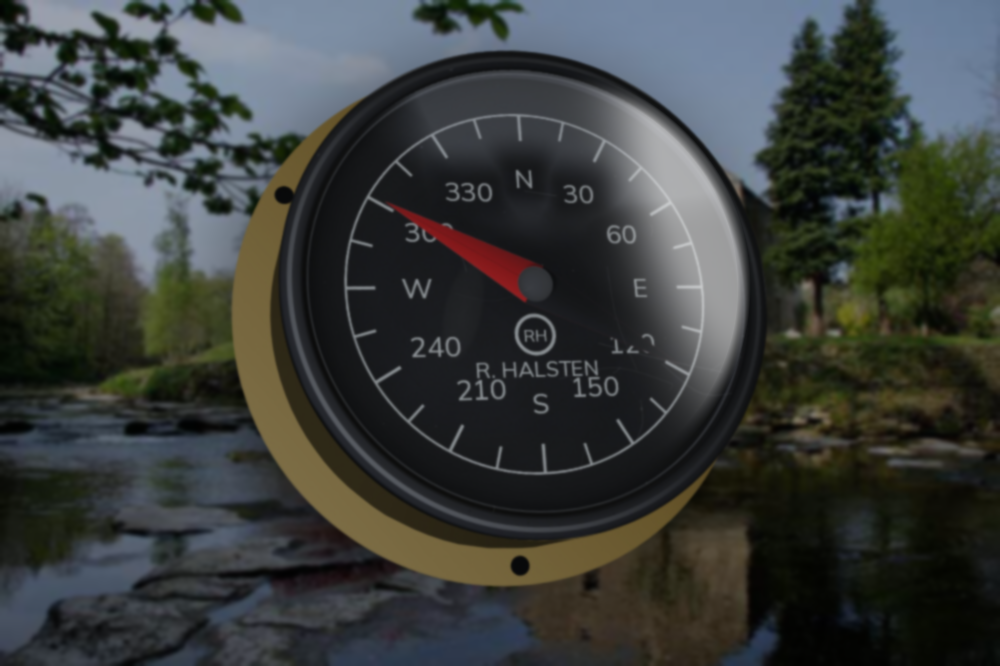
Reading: 300 °
